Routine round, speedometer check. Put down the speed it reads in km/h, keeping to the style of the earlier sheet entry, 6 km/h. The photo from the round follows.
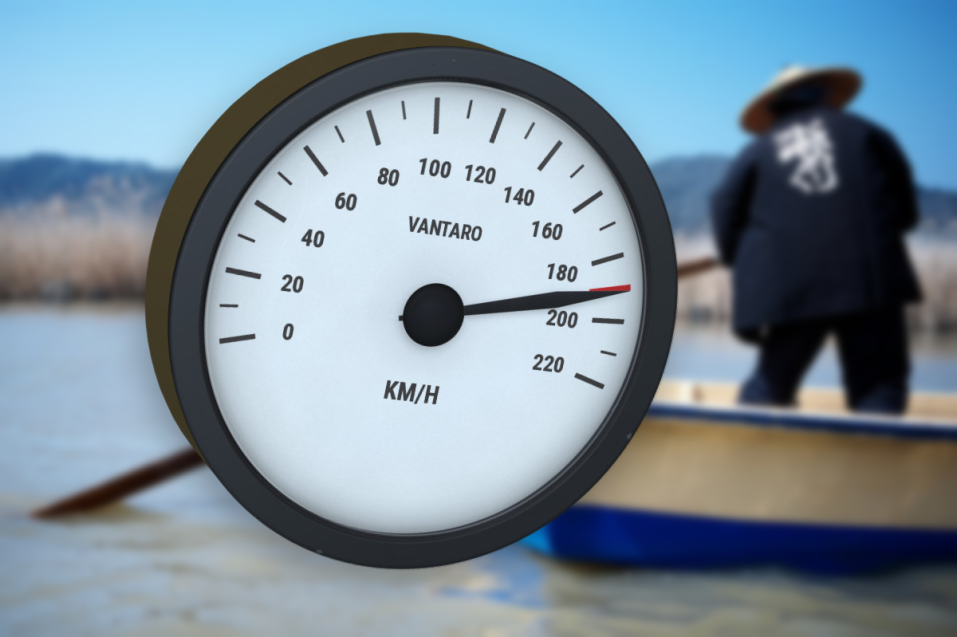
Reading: 190 km/h
